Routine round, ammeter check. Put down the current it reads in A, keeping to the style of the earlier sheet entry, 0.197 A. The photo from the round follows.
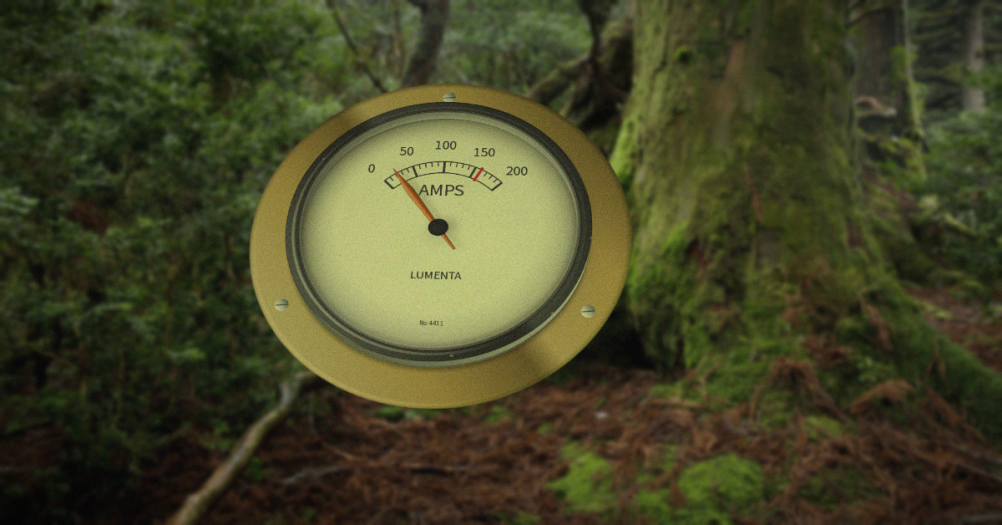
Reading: 20 A
